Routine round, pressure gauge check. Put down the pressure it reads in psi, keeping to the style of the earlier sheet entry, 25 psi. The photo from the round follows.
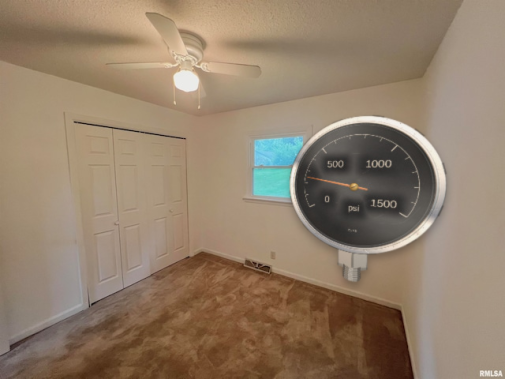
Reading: 250 psi
